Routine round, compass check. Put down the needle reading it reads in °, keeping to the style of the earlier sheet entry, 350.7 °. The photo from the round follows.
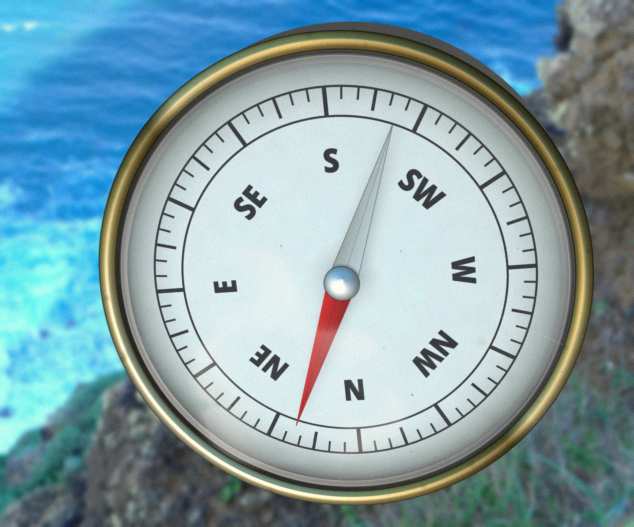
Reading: 22.5 °
